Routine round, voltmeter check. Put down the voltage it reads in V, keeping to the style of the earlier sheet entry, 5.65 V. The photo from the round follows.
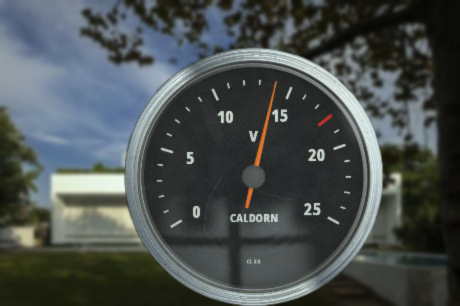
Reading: 14 V
